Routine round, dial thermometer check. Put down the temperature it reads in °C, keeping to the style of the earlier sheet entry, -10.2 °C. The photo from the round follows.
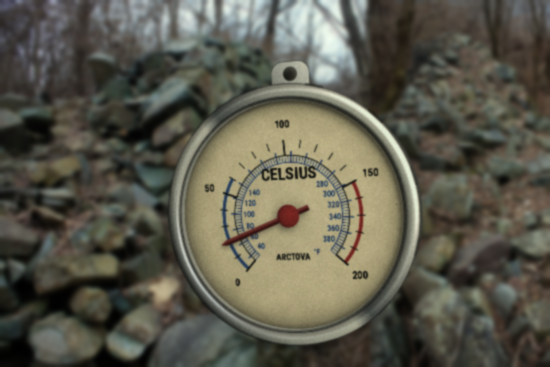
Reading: 20 °C
